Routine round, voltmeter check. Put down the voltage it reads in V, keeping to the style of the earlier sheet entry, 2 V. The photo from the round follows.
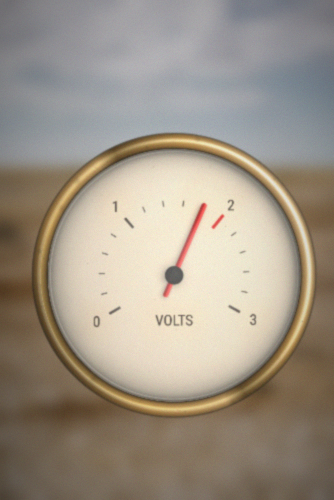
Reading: 1.8 V
